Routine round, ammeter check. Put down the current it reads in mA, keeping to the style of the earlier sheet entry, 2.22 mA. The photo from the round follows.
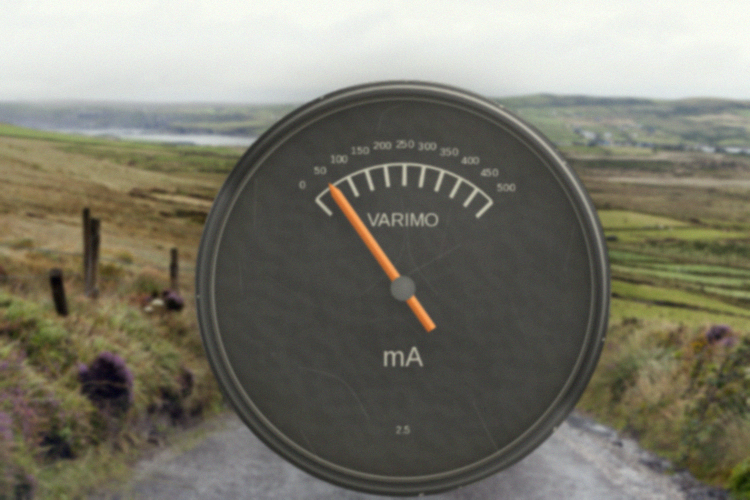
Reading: 50 mA
